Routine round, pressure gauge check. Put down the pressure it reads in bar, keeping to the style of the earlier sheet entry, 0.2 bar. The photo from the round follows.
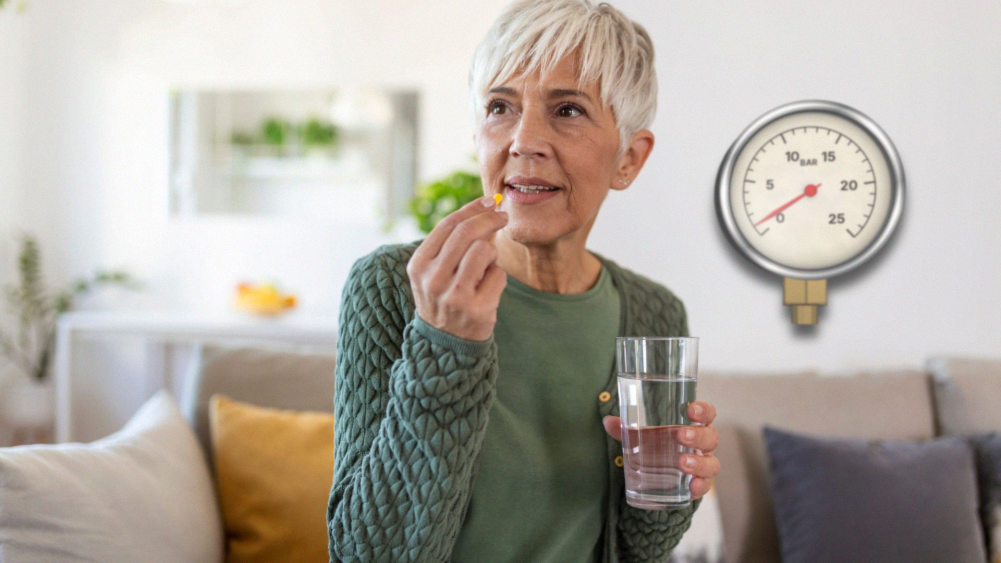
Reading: 1 bar
